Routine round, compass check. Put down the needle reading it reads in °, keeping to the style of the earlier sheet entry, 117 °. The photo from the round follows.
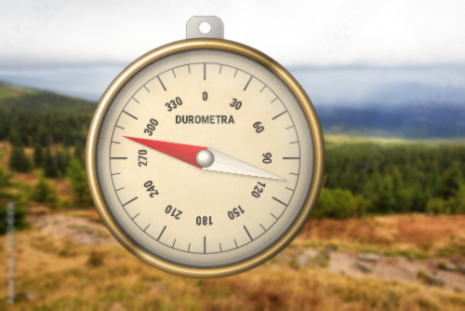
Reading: 285 °
